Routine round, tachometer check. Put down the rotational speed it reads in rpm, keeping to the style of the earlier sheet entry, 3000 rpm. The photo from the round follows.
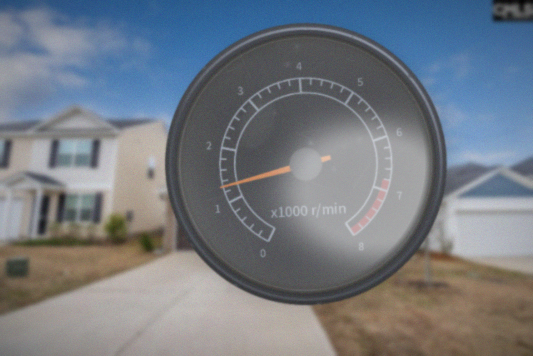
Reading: 1300 rpm
